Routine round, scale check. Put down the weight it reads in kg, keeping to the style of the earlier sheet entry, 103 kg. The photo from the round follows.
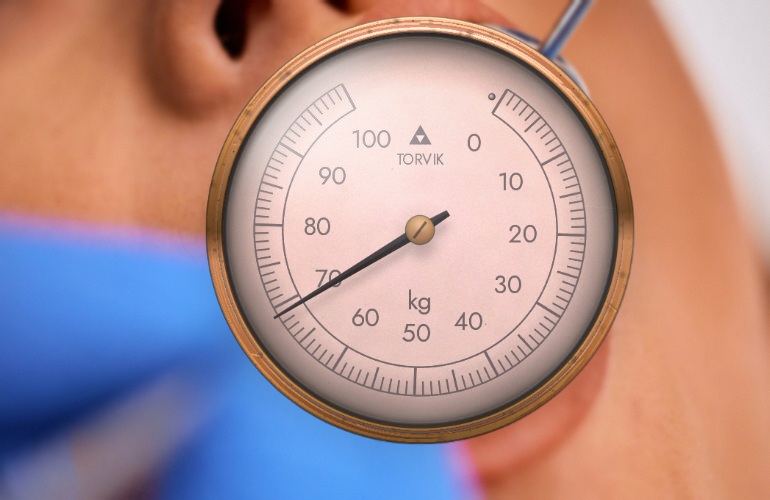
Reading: 69 kg
